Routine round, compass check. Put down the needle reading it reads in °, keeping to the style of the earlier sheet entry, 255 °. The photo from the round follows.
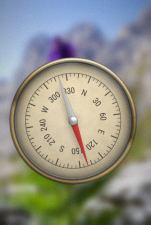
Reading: 140 °
